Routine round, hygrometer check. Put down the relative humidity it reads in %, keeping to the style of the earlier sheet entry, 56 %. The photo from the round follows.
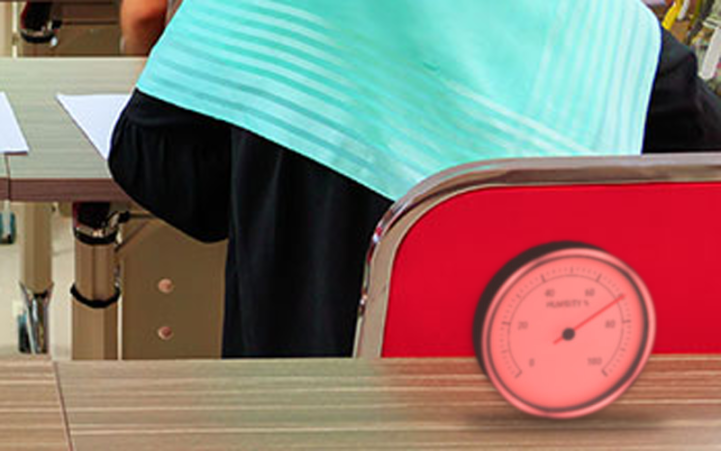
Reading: 70 %
